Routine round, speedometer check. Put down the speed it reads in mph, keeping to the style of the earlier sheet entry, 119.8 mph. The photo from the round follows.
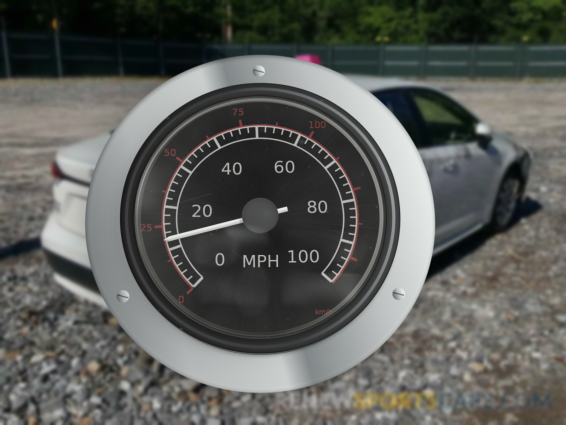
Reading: 12 mph
